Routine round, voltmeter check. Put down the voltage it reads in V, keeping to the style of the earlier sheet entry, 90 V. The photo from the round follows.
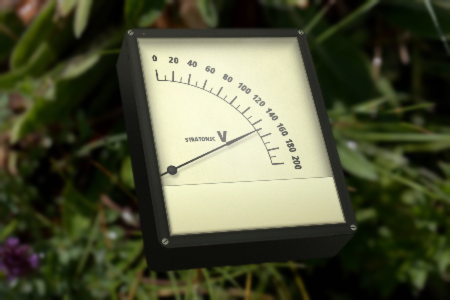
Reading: 150 V
